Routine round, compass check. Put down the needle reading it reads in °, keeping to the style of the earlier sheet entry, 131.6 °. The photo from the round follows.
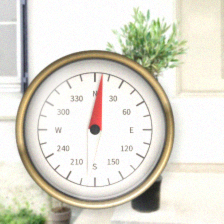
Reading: 7.5 °
